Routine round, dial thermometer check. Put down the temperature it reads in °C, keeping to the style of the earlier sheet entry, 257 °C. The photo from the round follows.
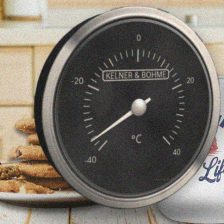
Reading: -36 °C
